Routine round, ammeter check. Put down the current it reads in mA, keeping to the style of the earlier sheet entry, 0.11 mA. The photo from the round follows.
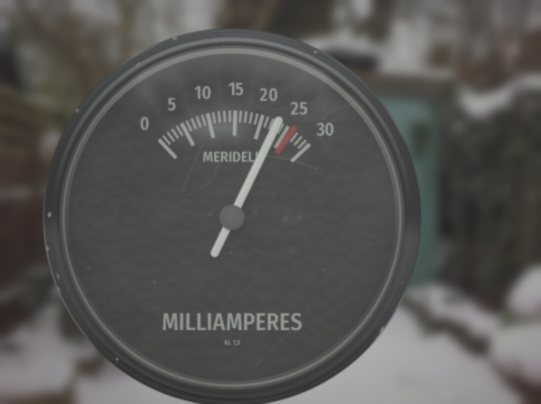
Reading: 23 mA
